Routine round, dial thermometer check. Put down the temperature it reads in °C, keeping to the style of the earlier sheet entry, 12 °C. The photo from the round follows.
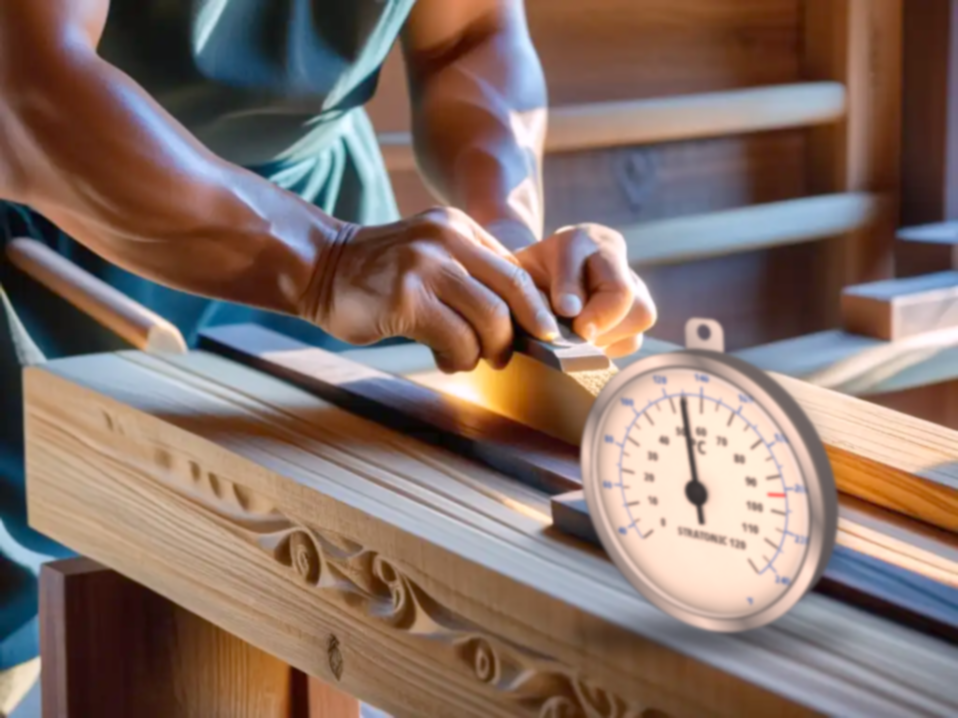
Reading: 55 °C
